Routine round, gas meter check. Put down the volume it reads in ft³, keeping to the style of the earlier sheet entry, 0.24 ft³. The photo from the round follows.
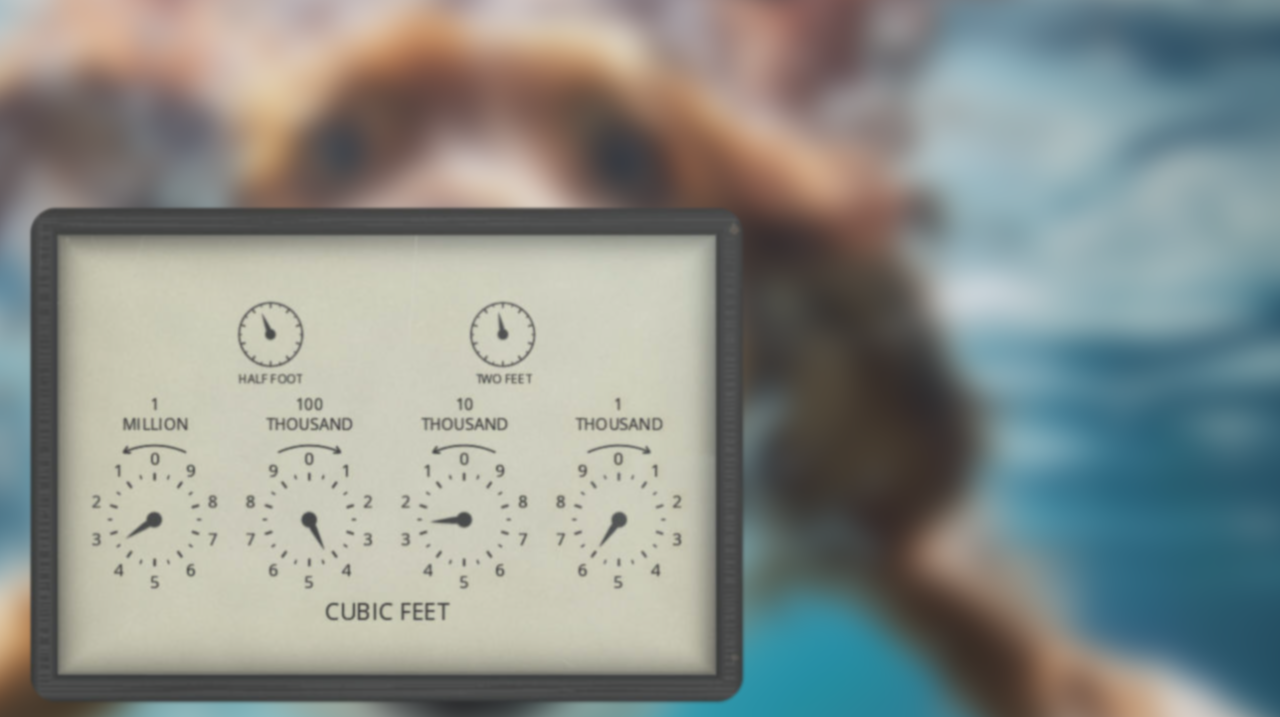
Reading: 342600 ft³
